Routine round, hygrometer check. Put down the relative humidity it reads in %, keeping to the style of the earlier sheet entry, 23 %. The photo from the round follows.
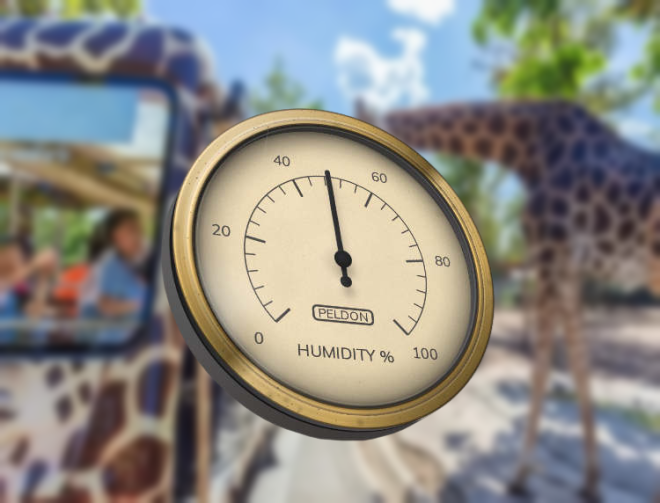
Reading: 48 %
